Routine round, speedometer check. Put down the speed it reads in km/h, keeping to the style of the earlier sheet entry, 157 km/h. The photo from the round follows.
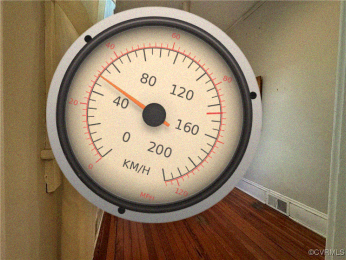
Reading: 50 km/h
